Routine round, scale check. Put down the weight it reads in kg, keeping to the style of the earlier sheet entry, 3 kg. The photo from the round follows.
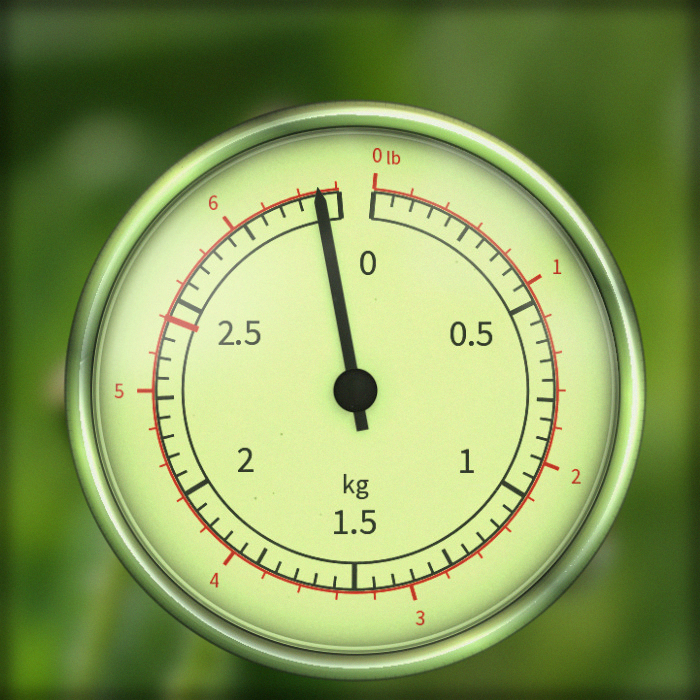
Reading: 2.95 kg
